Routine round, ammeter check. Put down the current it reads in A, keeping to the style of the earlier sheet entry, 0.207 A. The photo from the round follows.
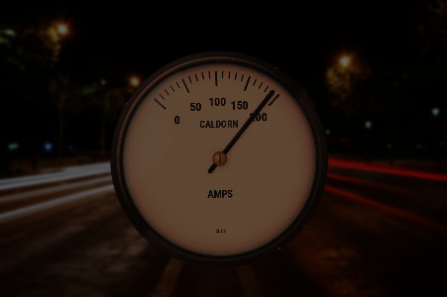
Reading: 190 A
